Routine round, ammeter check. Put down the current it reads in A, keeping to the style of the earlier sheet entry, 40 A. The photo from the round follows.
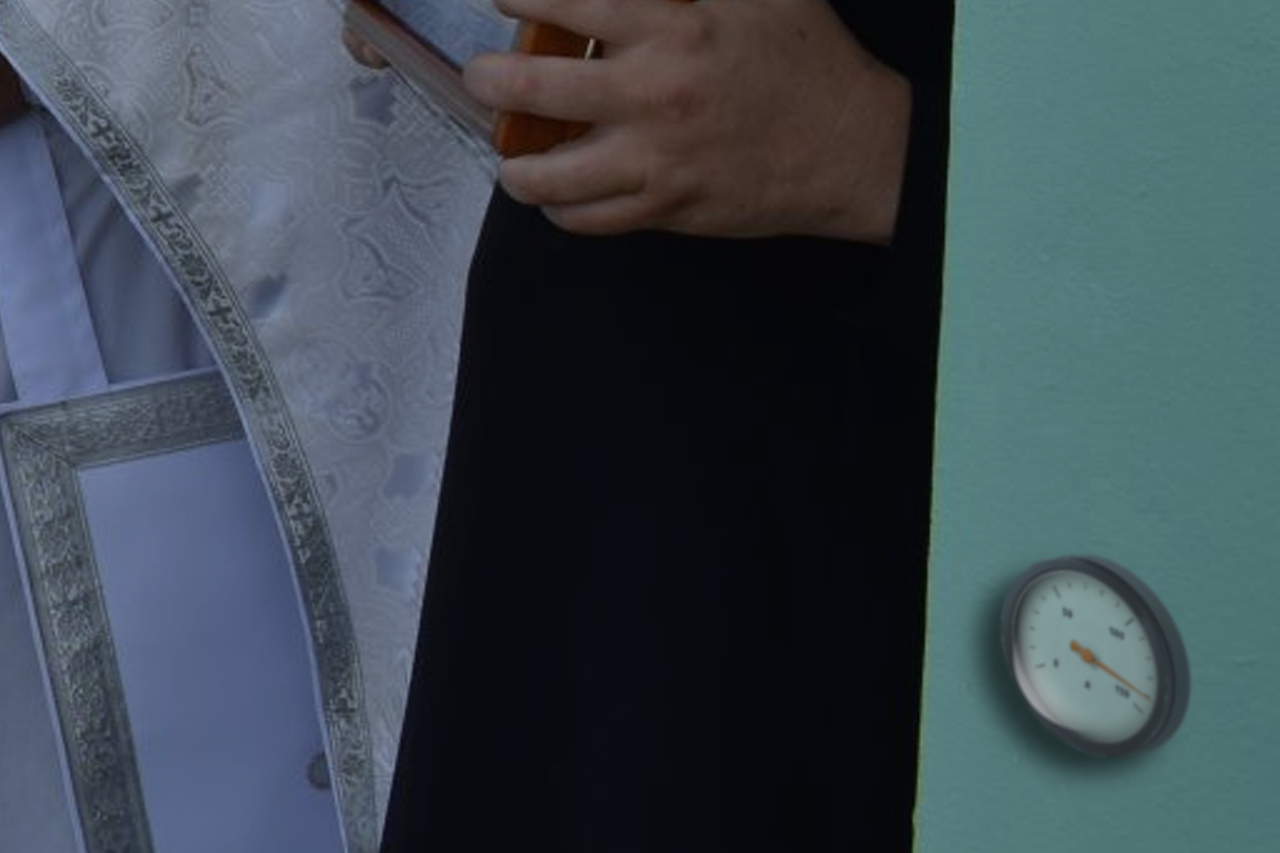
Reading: 140 A
